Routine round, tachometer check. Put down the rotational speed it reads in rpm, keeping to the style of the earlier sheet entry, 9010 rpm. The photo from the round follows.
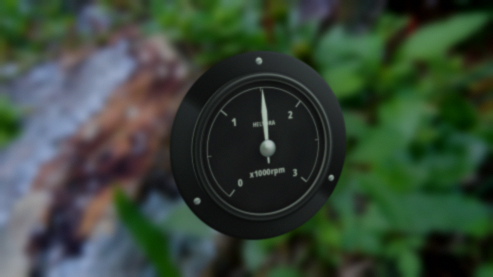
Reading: 1500 rpm
